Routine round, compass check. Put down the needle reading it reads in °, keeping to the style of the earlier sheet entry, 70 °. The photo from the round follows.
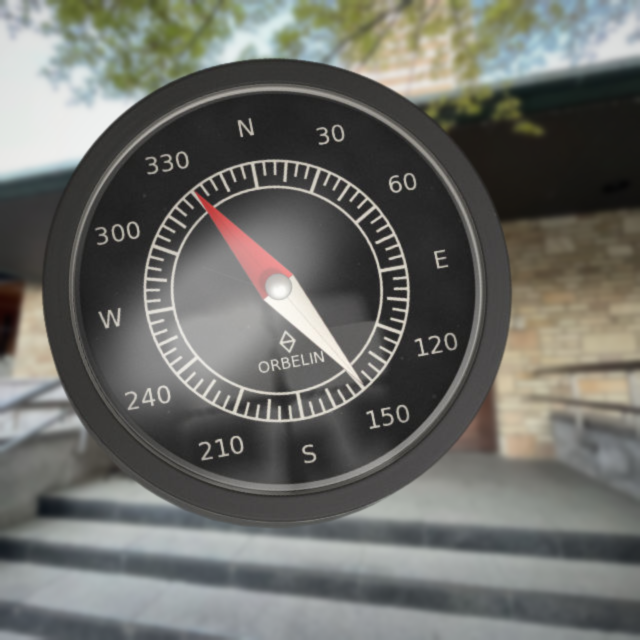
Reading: 330 °
